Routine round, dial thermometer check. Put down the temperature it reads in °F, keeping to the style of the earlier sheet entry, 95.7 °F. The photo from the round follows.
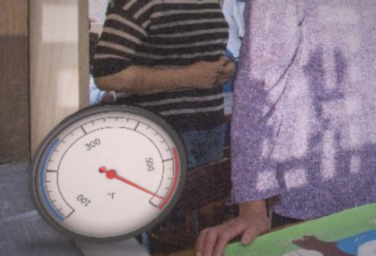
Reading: 580 °F
